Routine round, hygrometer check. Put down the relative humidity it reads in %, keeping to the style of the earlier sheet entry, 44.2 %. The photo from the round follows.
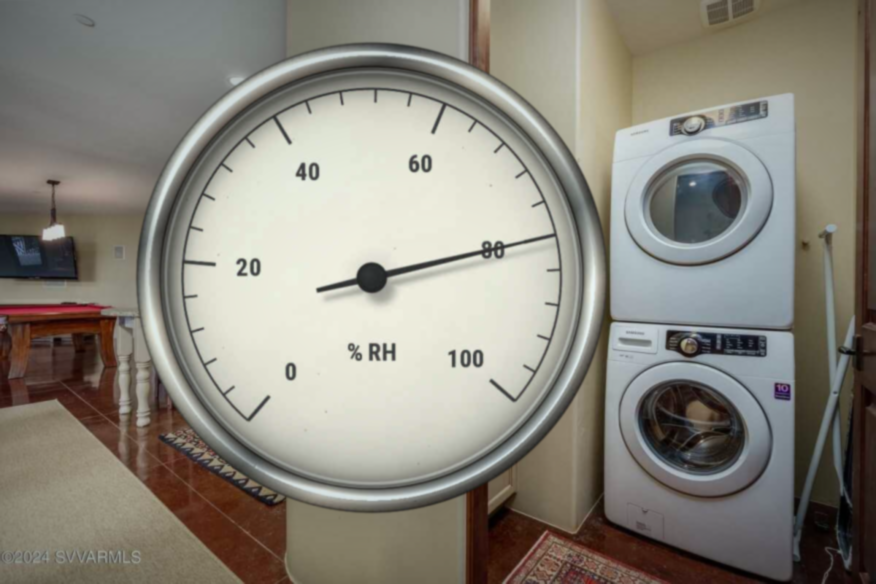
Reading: 80 %
